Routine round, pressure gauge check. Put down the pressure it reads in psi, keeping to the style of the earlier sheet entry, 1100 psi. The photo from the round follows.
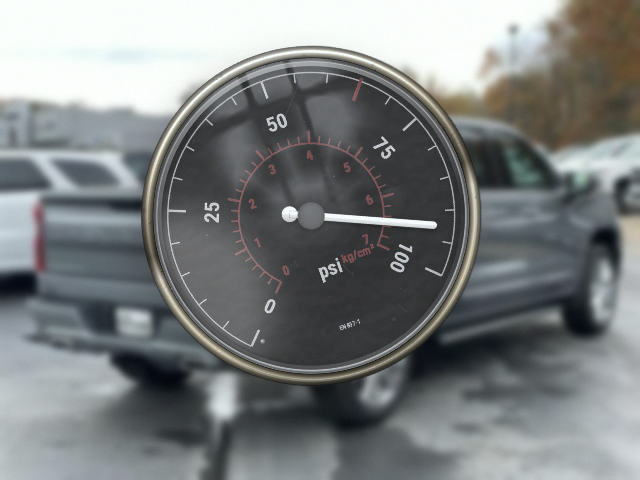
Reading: 92.5 psi
